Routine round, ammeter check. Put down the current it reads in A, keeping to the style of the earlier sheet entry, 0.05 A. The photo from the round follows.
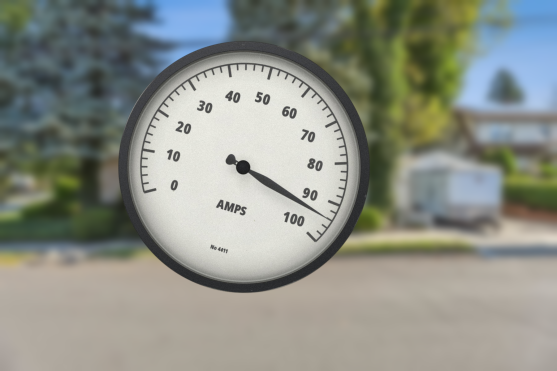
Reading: 94 A
